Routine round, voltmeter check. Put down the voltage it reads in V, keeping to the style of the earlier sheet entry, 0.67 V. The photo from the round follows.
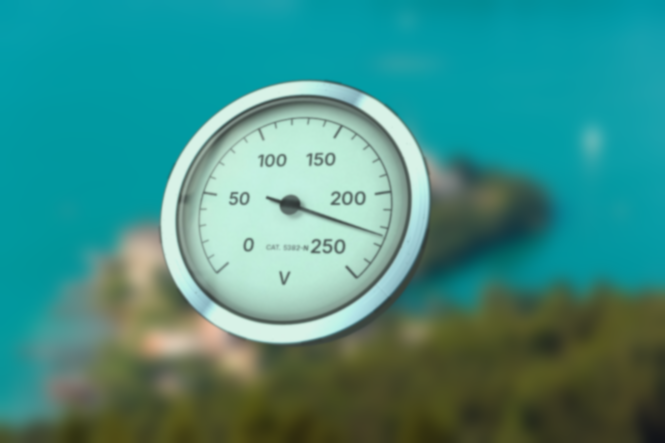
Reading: 225 V
